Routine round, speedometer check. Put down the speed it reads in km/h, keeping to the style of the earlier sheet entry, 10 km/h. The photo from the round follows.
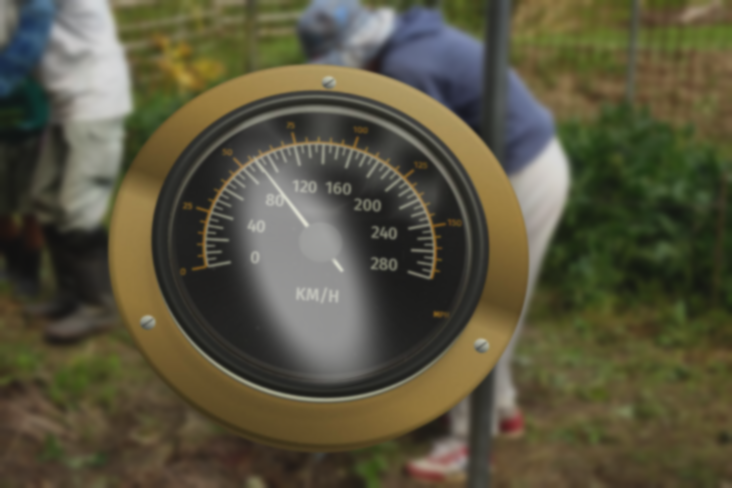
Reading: 90 km/h
